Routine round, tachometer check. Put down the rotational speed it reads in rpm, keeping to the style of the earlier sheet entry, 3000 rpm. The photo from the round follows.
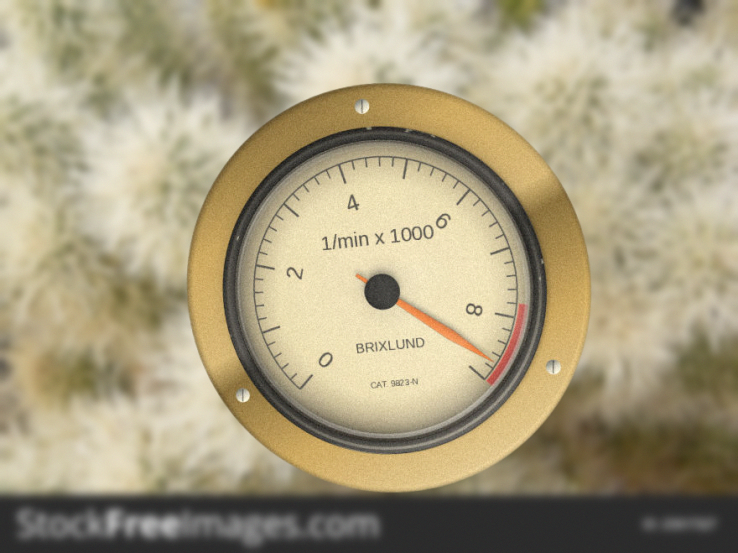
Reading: 8700 rpm
